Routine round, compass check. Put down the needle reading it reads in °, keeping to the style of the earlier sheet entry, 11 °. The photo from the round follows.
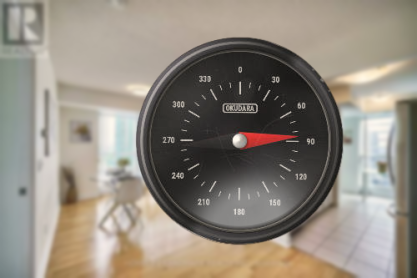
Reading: 85 °
